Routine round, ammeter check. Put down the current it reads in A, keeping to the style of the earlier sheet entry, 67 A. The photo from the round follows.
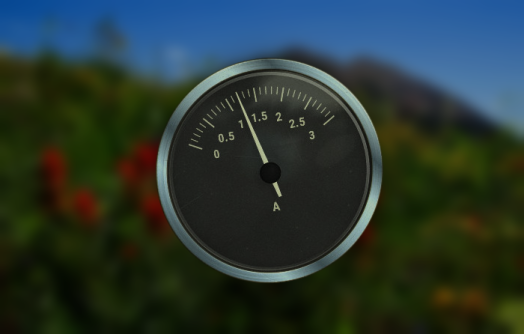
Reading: 1.2 A
